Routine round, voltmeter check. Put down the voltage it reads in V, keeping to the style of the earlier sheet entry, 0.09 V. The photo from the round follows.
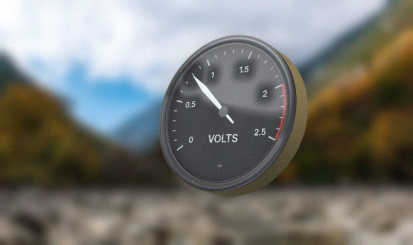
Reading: 0.8 V
